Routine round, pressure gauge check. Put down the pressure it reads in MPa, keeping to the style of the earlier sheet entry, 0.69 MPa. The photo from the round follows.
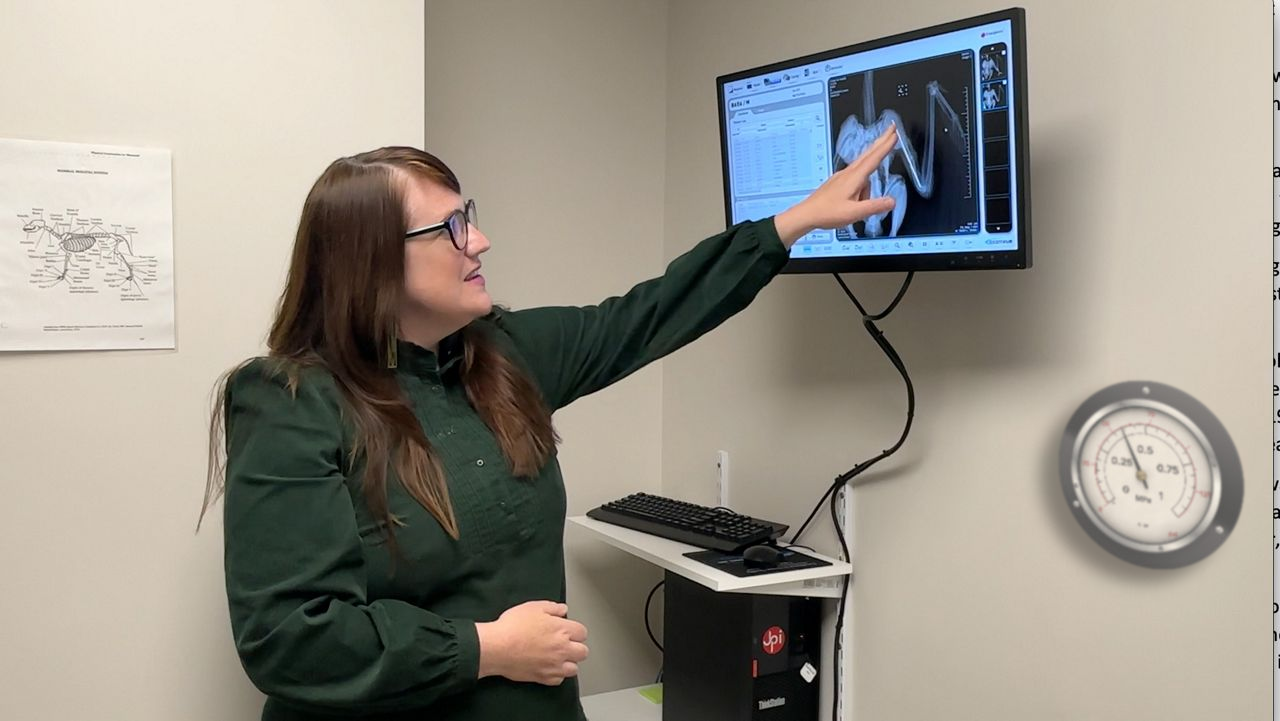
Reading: 0.4 MPa
